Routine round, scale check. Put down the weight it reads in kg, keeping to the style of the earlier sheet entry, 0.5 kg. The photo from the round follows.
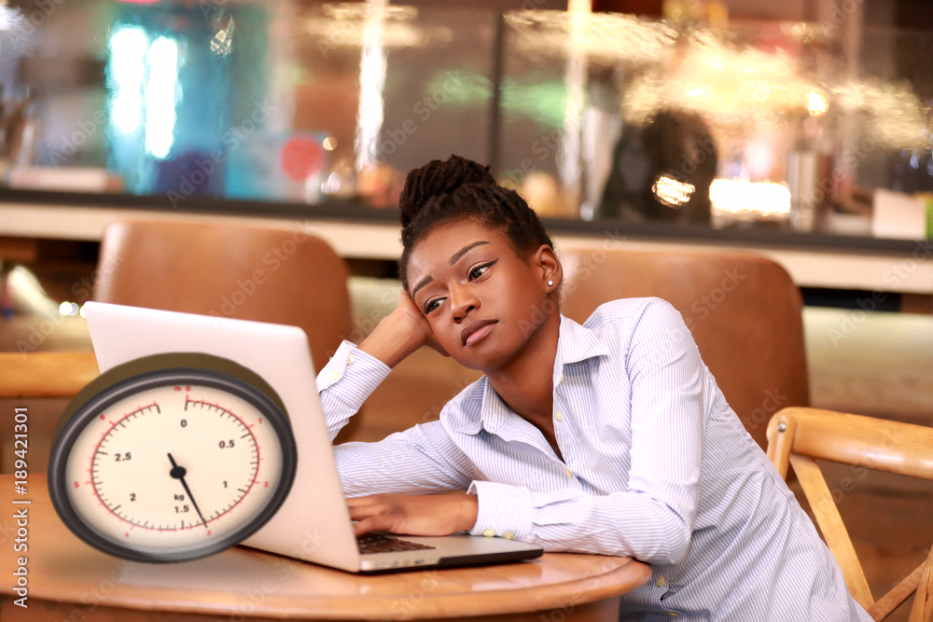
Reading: 1.35 kg
